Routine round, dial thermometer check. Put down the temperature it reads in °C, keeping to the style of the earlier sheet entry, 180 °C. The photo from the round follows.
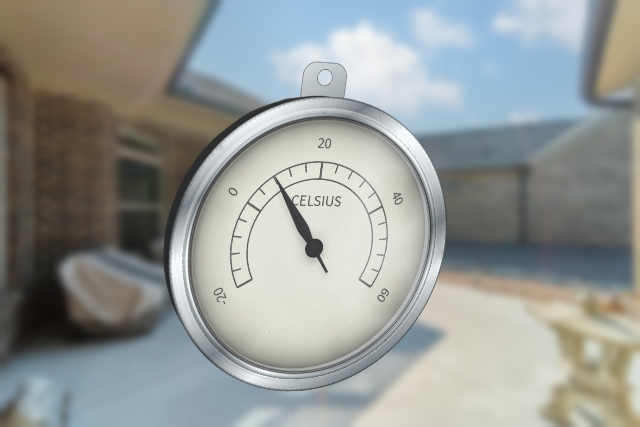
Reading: 8 °C
